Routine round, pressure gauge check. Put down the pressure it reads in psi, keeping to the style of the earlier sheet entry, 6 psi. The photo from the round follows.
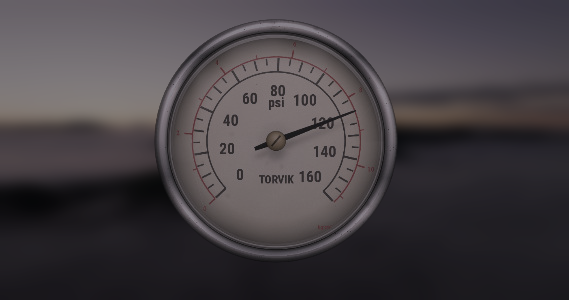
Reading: 120 psi
